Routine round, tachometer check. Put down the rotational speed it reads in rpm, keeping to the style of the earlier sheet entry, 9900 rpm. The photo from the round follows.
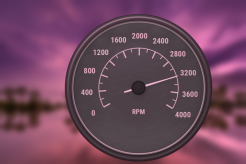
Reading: 3200 rpm
